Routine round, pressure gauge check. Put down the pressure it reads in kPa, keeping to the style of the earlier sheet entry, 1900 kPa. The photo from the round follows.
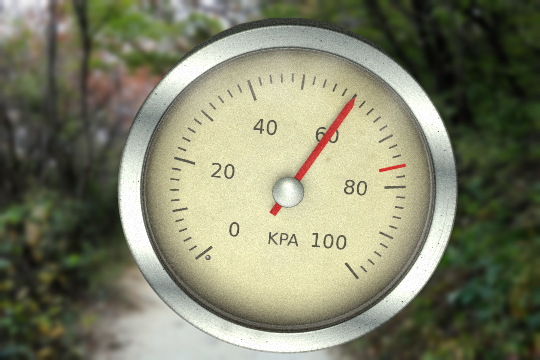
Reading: 60 kPa
